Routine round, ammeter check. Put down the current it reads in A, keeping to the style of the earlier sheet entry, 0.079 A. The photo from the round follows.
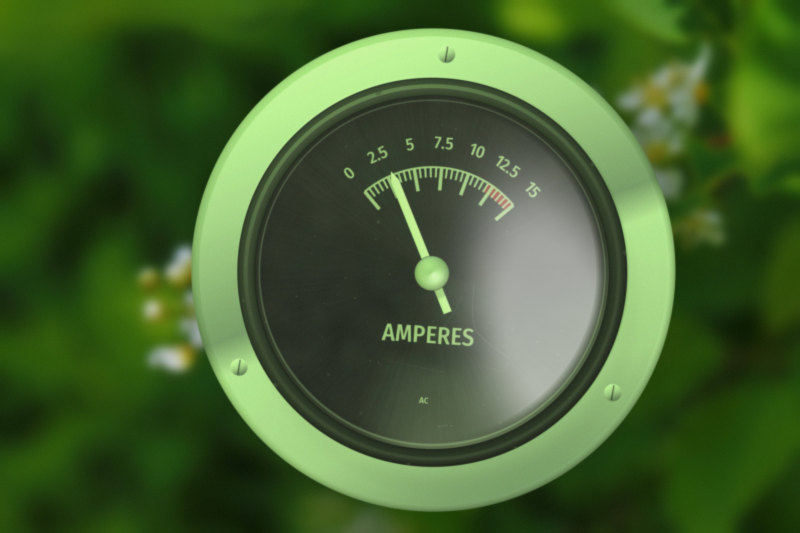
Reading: 3 A
